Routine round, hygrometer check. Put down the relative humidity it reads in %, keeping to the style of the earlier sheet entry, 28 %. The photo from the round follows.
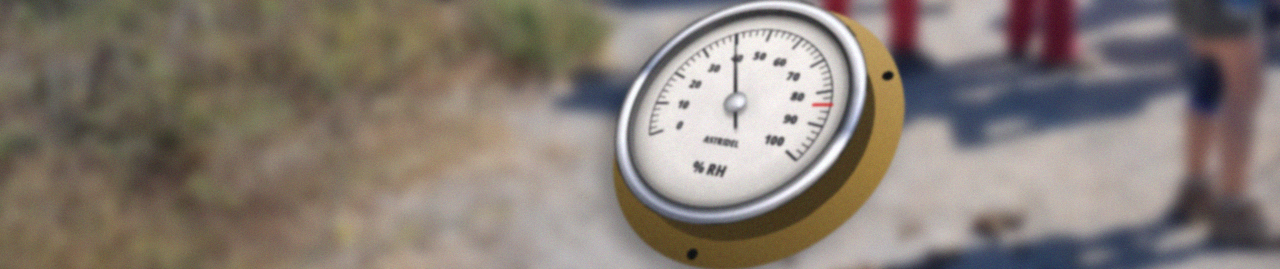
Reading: 40 %
